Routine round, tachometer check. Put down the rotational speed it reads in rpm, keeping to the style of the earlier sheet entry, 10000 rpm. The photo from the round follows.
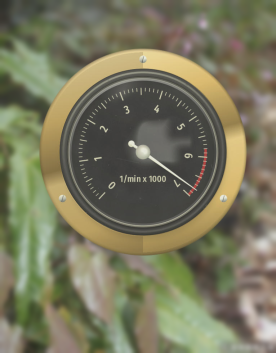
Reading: 6800 rpm
